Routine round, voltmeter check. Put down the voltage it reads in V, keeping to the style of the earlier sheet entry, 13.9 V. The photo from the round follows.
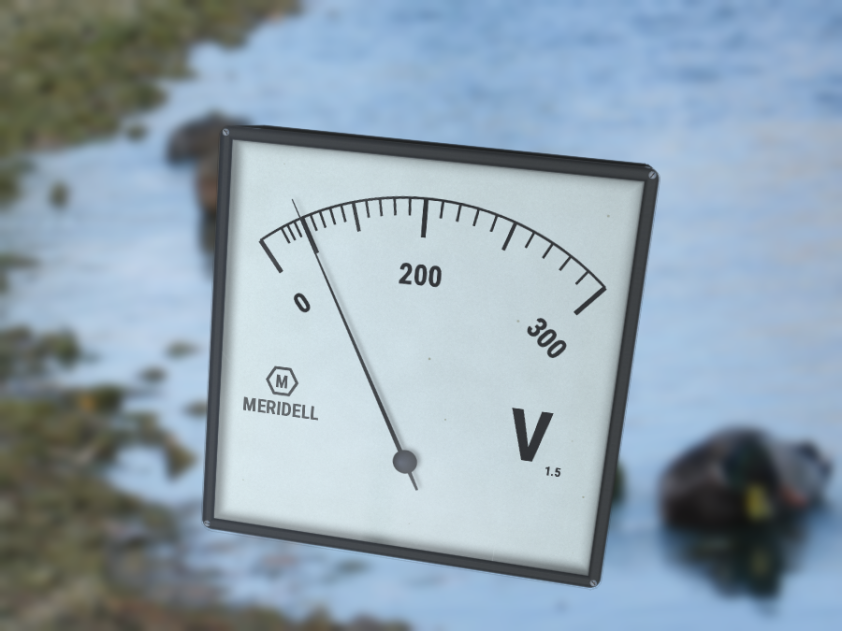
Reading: 100 V
